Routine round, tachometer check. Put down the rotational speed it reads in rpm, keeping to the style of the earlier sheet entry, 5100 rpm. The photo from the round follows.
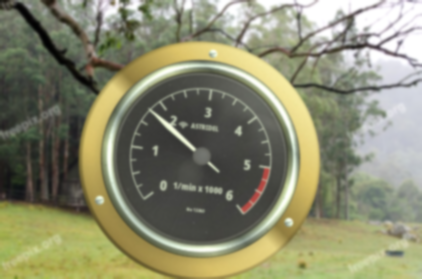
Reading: 1750 rpm
